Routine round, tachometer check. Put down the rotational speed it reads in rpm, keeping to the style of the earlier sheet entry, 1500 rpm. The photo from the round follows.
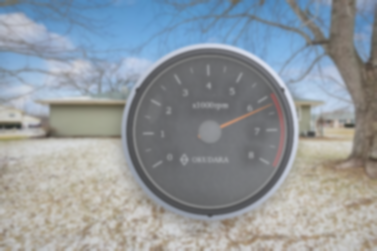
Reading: 6250 rpm
